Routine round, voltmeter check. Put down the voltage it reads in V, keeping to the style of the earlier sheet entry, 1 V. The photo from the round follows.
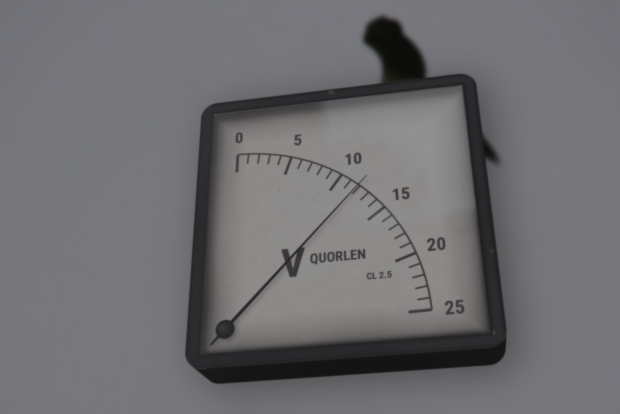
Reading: 12 V
